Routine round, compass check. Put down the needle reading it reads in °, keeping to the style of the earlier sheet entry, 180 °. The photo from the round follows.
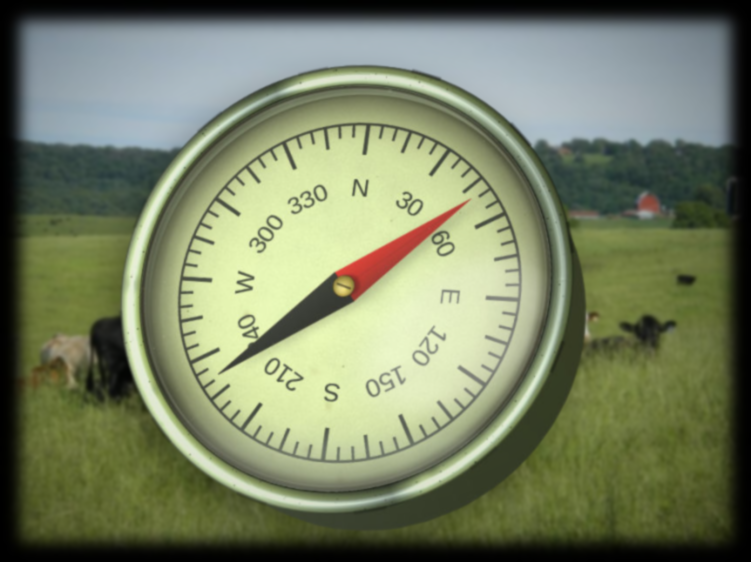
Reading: 50 °
